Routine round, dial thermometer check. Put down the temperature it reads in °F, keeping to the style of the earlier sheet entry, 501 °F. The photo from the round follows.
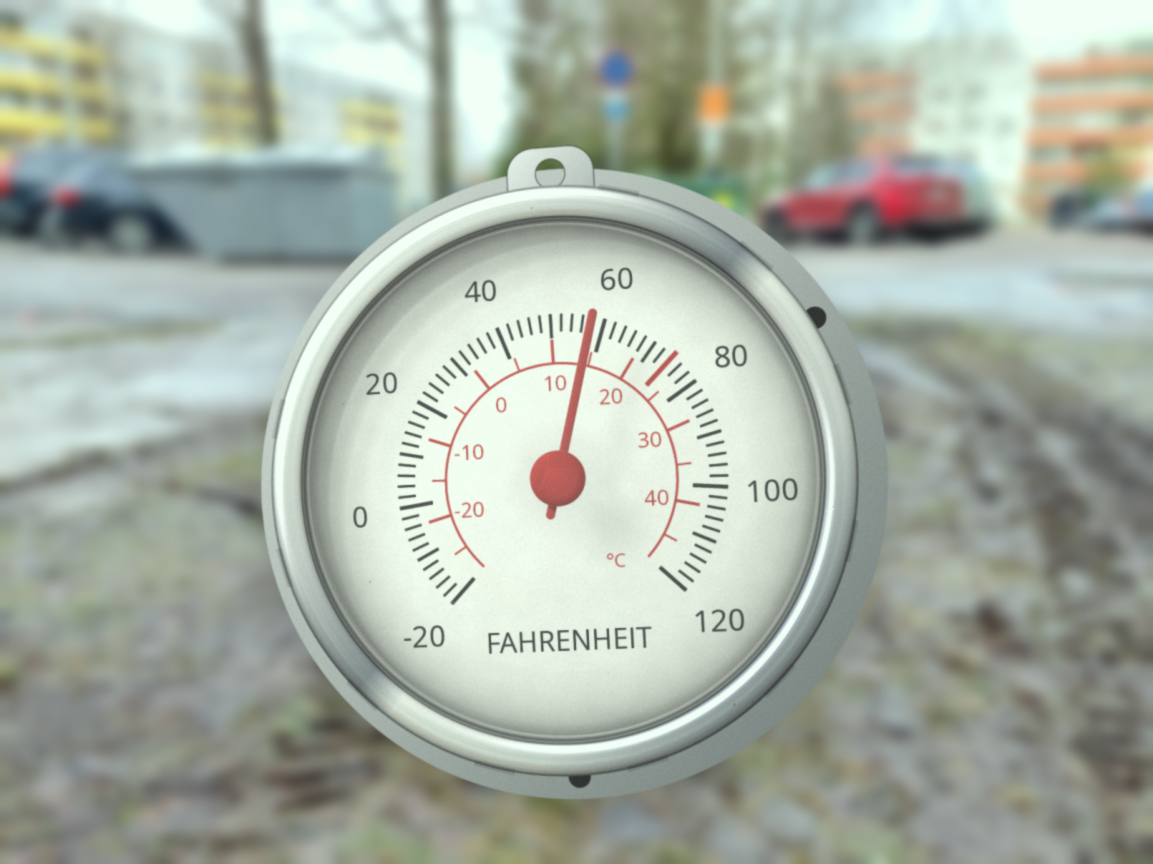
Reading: 58 °F
